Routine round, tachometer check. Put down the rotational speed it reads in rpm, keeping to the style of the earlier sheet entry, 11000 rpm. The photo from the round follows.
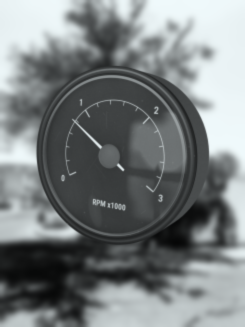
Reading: 800 rpm
